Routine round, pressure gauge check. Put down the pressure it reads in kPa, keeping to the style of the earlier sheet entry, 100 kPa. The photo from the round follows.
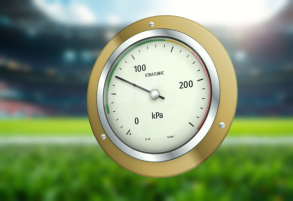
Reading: 70 kPa
